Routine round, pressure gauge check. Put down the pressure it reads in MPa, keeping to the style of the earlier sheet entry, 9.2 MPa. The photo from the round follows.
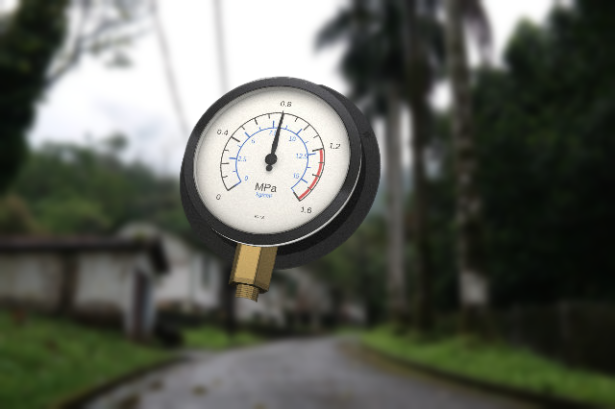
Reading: 0.8 MPa
